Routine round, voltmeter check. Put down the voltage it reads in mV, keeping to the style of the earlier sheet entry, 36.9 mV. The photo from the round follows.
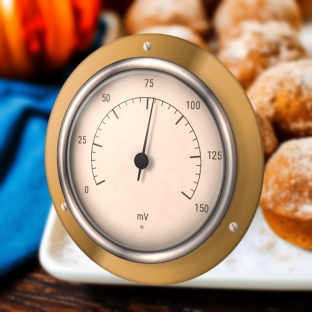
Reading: 80 mV
